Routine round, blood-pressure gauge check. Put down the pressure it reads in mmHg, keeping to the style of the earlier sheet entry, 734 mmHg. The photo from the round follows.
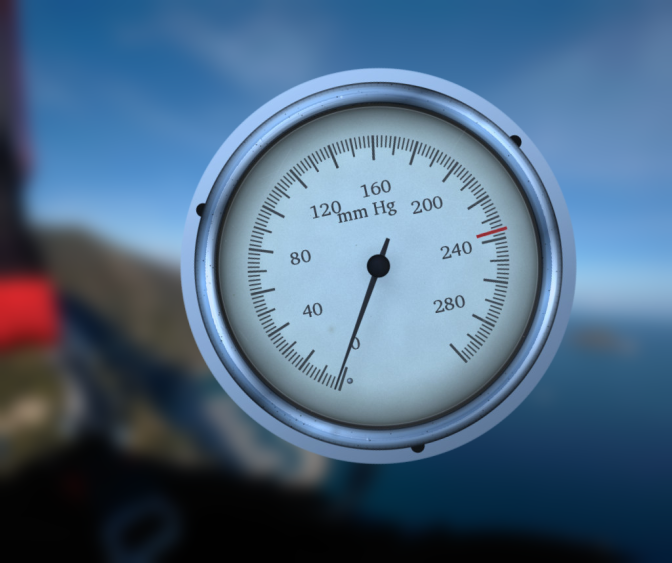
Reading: 2 mmHg
